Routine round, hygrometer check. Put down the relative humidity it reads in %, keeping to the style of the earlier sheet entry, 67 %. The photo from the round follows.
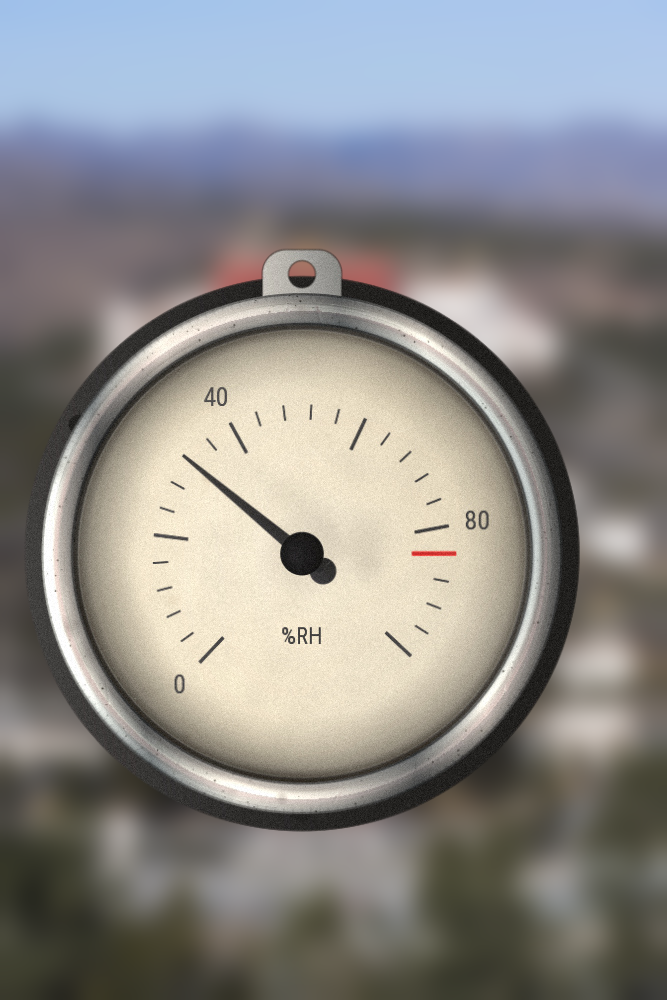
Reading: 32 %
